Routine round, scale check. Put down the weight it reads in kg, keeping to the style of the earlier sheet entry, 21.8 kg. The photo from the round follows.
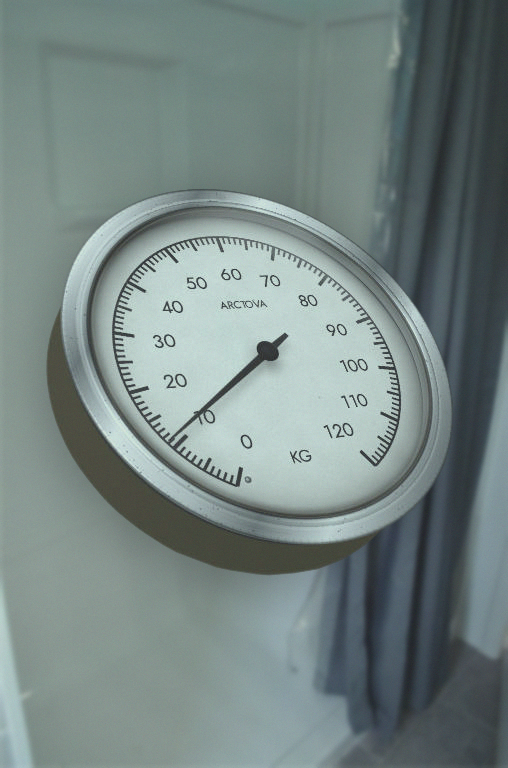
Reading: 11 kg
